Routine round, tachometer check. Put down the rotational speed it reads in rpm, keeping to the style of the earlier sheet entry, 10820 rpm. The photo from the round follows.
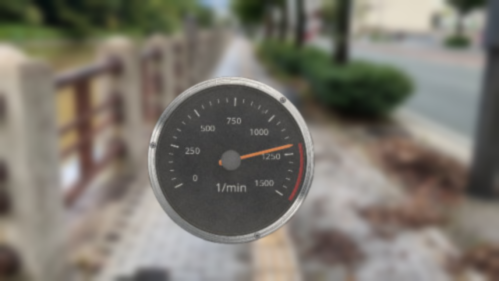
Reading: 1200 rpm
